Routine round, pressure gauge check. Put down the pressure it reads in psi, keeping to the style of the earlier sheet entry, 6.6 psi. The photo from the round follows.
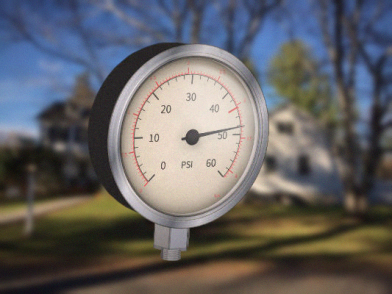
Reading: 48 psi
